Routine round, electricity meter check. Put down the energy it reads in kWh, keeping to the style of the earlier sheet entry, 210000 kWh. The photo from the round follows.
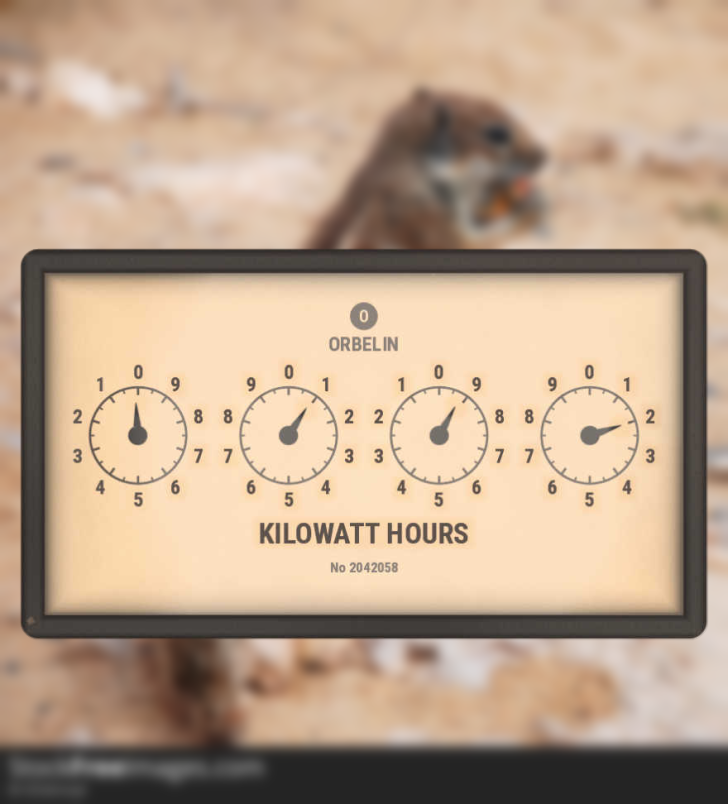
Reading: 92 kWh
